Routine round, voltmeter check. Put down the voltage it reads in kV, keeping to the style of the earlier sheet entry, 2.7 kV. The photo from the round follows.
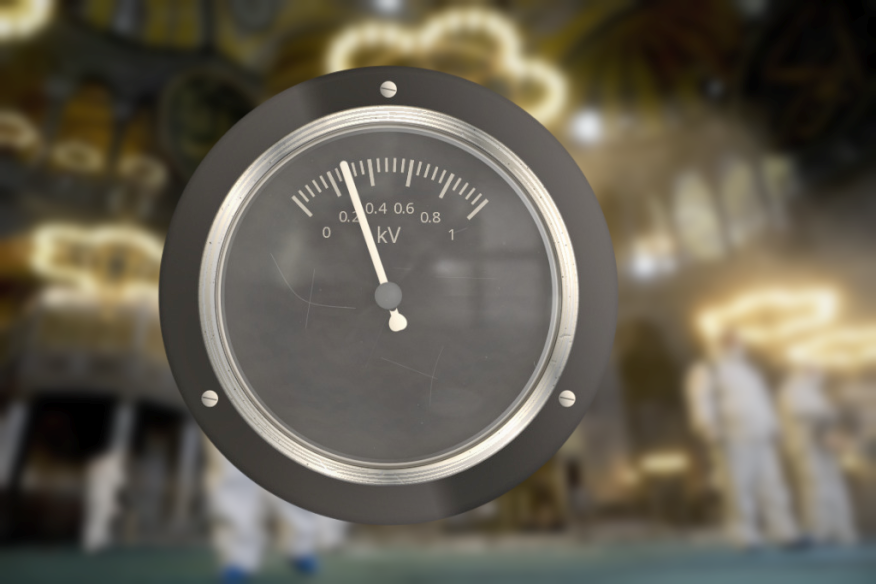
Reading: 0.28 kV
